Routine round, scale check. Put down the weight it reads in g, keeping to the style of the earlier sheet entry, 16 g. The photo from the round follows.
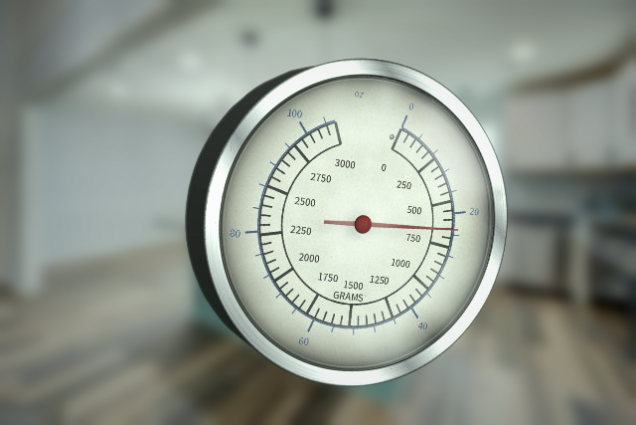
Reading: 650 g
